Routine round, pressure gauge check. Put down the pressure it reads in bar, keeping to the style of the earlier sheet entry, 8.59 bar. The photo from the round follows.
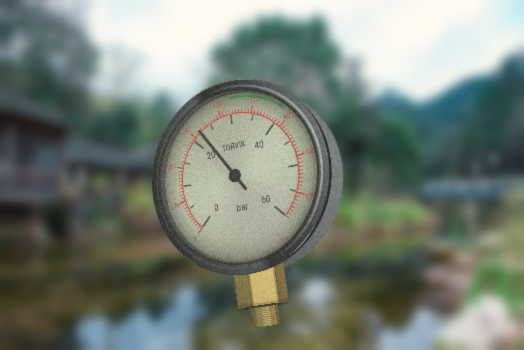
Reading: 22.5 bar
